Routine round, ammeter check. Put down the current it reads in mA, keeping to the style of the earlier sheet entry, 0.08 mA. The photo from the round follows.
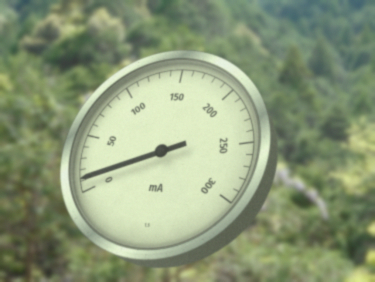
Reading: 10 mA
